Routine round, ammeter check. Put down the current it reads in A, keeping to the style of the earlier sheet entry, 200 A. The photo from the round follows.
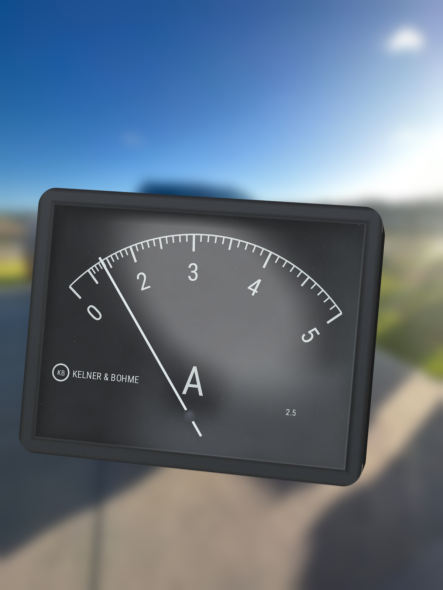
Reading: 1.4 A
